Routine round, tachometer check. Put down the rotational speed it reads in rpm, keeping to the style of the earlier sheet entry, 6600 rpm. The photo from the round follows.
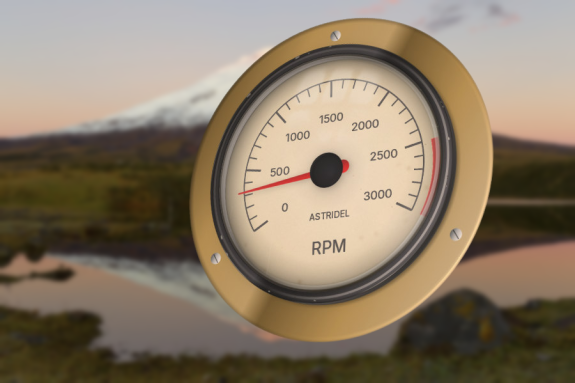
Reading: 300 rpm
